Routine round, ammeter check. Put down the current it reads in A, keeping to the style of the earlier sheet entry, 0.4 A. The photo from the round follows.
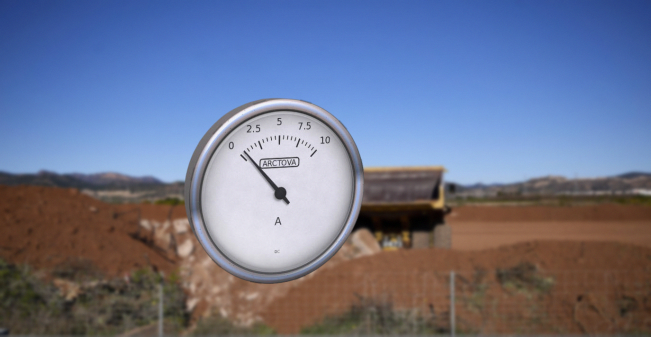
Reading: 0.5 A
